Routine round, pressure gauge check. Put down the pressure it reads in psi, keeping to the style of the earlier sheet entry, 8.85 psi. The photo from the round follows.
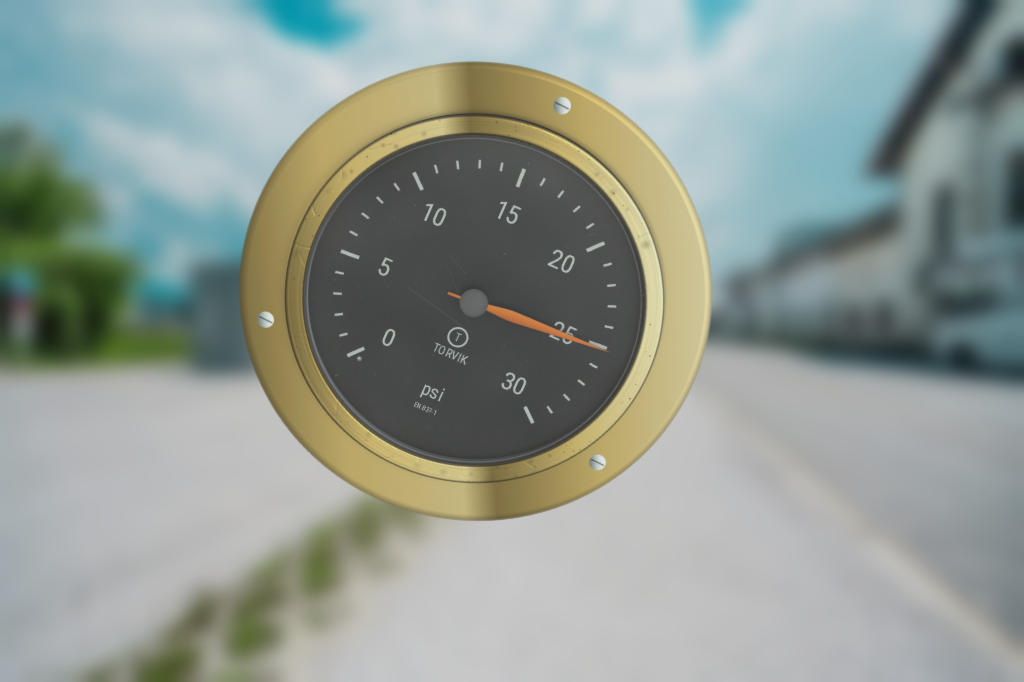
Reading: 25 psi
